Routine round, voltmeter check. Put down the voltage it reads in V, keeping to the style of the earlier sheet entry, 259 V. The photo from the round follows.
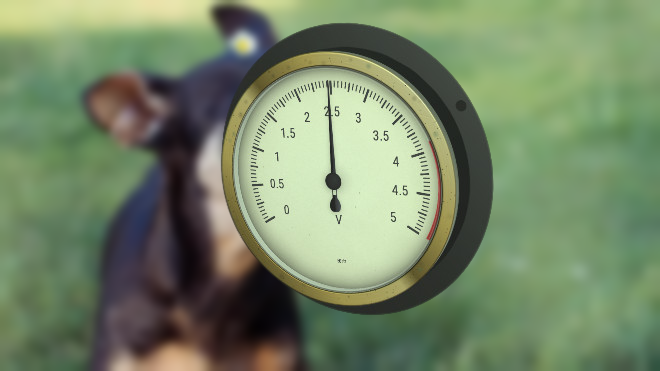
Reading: 2.5 V
